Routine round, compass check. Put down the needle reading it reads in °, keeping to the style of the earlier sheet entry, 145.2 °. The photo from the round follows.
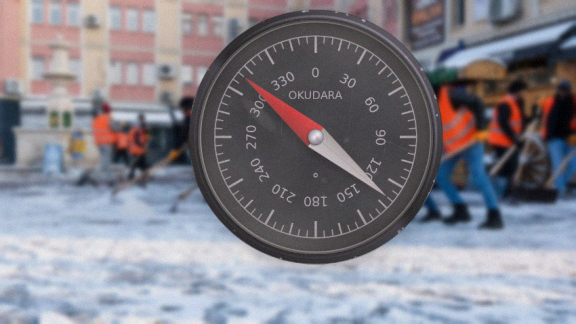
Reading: 310 °
